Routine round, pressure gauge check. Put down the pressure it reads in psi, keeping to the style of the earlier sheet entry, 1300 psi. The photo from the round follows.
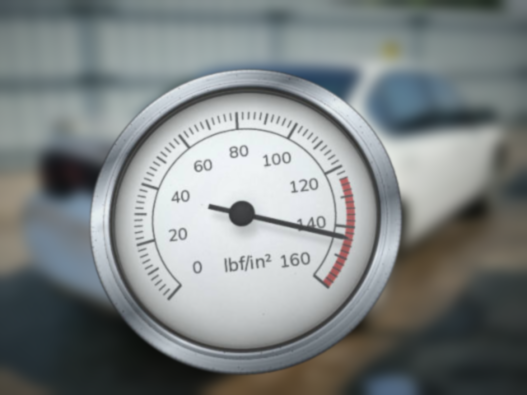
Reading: 144 psi
